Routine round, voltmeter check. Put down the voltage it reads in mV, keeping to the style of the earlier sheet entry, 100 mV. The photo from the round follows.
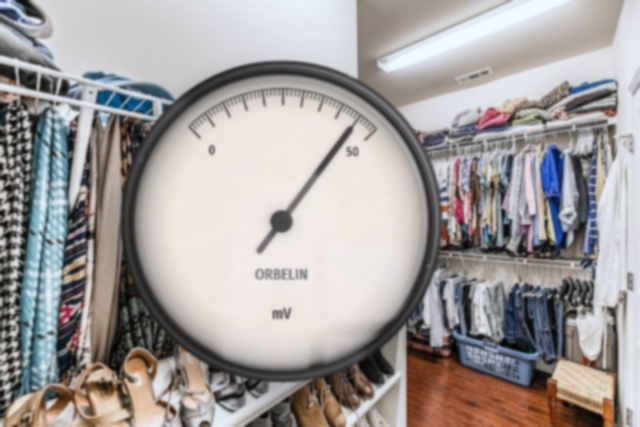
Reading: 45 mV
